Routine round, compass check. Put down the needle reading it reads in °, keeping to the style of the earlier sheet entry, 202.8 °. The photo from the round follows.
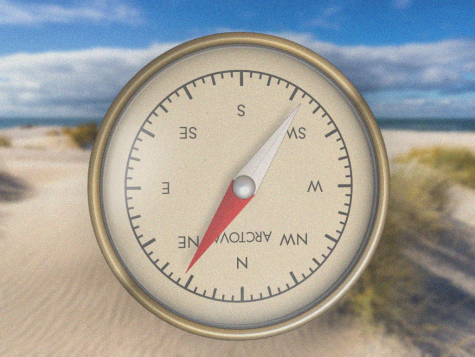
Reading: 35 °
